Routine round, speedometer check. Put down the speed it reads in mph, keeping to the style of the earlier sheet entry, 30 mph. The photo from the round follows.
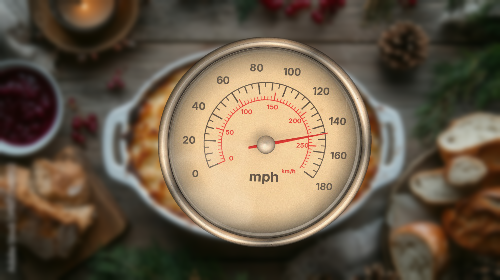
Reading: 145 mph
